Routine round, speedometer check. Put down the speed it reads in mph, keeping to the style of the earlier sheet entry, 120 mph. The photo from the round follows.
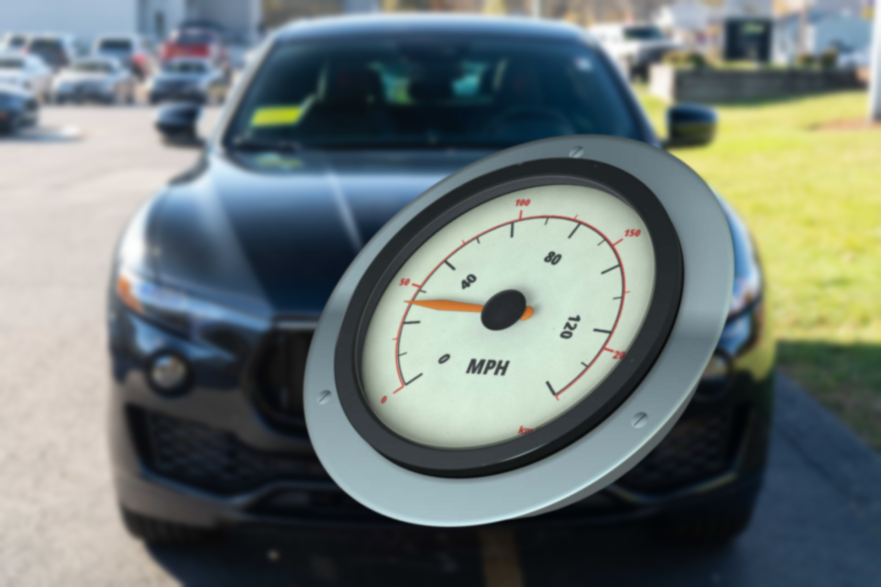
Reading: 25 mph
